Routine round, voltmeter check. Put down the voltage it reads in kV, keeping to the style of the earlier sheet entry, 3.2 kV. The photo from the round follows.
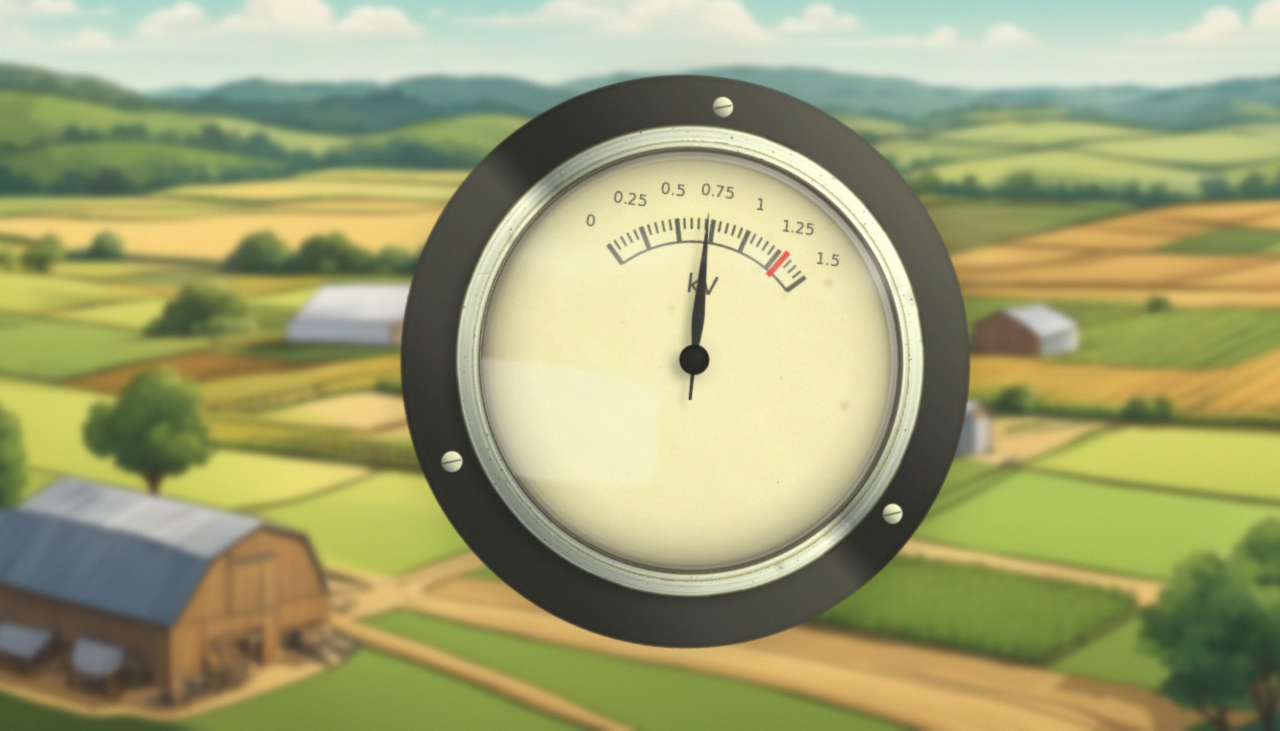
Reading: 0.7 kV
